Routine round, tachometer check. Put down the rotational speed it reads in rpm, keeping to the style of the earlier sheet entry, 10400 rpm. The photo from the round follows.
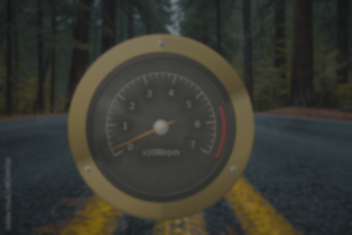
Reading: 200 rpm
